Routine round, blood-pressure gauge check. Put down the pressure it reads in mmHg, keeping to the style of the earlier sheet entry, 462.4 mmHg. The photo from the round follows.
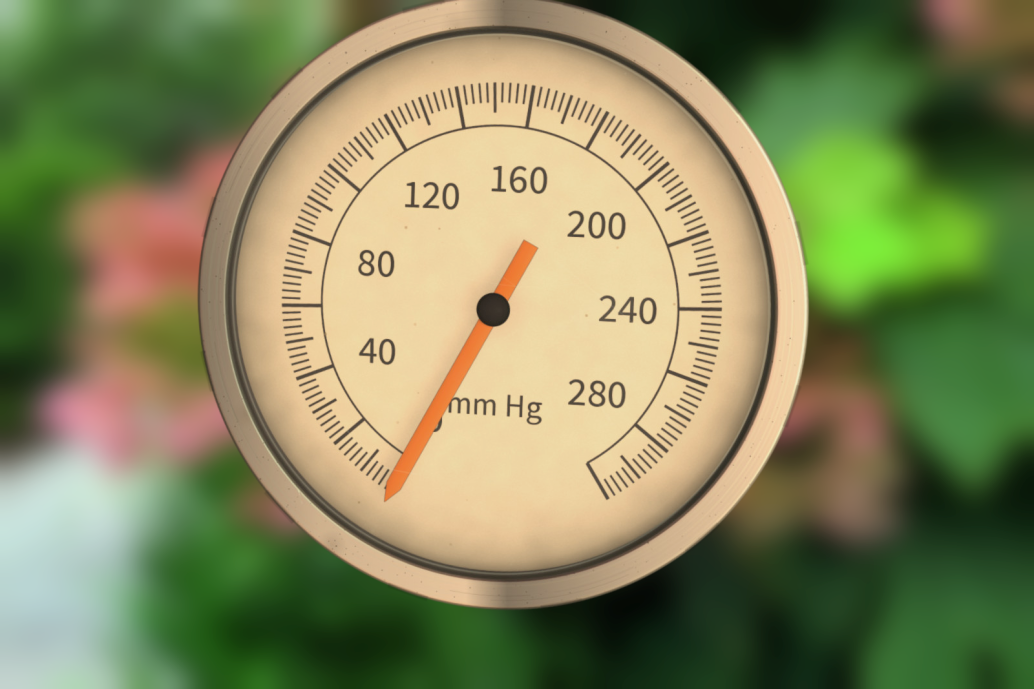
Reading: 0 mmHg
